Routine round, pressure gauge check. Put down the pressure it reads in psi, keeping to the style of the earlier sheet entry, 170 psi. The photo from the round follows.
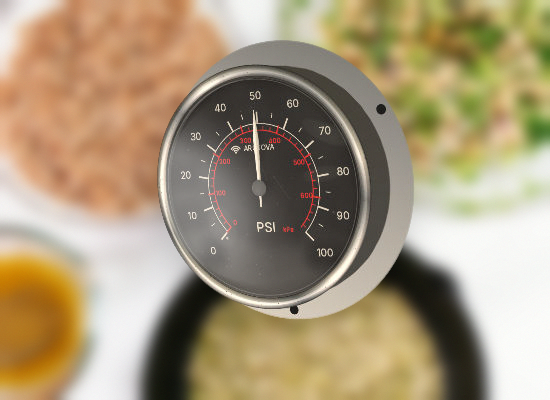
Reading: 50 psi
